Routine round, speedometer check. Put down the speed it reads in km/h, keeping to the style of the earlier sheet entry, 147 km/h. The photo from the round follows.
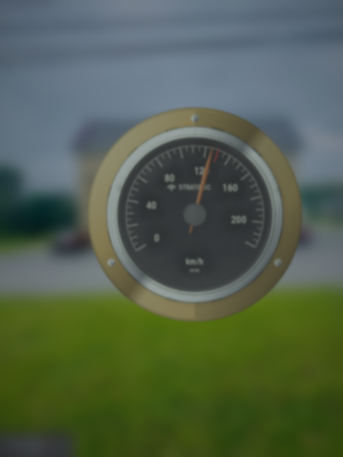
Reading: 125 km/h
